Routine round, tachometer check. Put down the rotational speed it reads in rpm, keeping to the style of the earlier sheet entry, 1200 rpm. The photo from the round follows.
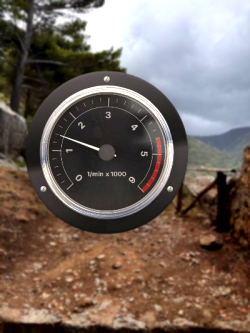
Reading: 1400 rpm
